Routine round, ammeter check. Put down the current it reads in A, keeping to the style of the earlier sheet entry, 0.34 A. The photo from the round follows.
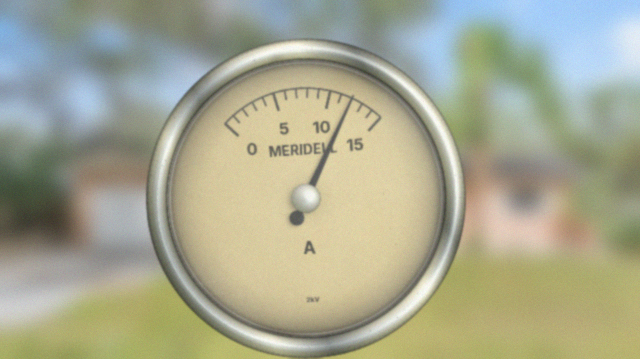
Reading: 12 A
